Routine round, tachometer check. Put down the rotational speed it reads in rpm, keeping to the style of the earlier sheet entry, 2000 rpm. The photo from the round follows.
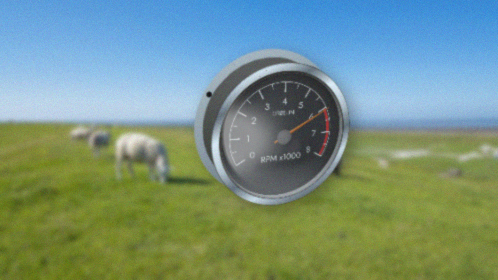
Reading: 6000 rpm
